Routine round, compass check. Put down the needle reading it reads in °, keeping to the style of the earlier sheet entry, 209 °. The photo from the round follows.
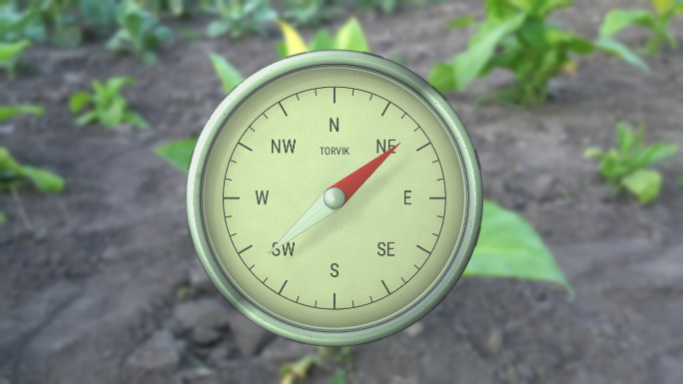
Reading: 50 °
